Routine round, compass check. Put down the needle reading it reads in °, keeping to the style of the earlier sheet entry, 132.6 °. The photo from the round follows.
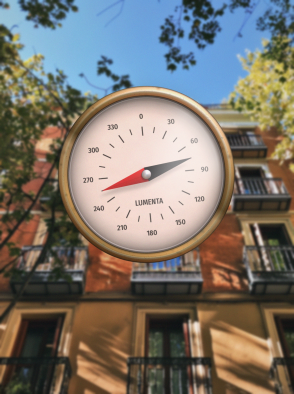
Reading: 255 °
